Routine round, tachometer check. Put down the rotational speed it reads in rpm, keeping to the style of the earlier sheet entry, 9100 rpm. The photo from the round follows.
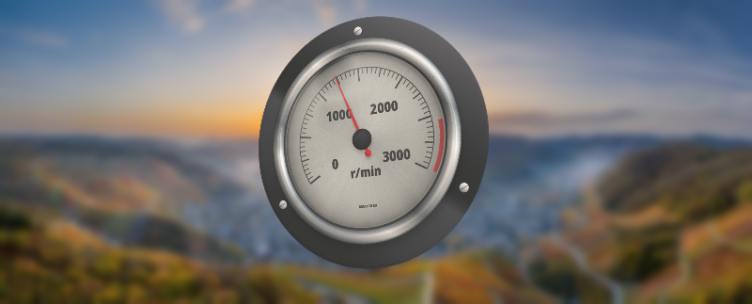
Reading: 1250 rpm
